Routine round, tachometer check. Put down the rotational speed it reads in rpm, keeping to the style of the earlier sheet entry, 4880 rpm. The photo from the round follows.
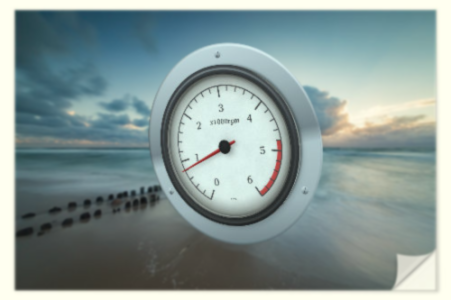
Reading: 800 rpm
